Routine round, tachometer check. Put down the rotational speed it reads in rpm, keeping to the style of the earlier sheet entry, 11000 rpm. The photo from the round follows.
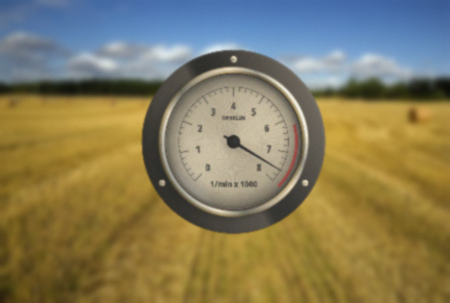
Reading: 7600 rpm
